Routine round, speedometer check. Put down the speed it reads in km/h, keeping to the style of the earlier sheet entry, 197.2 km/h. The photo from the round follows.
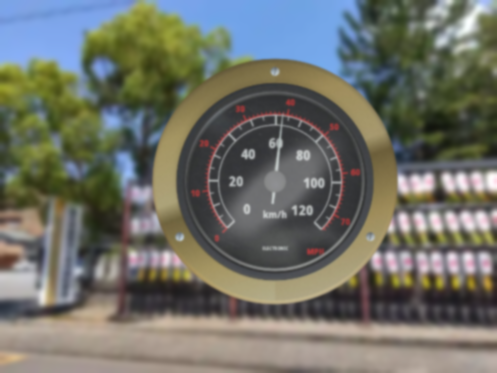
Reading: 62.5 km/h
